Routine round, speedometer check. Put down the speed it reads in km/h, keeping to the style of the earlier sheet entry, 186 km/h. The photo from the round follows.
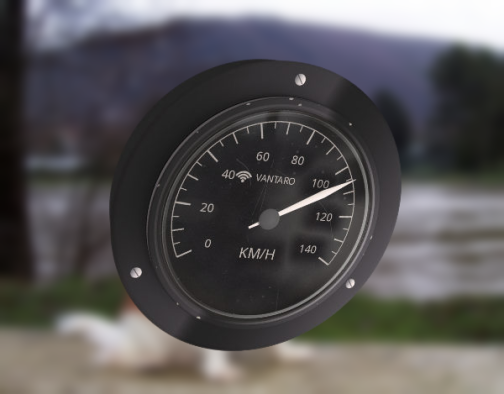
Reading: 105 km/h
